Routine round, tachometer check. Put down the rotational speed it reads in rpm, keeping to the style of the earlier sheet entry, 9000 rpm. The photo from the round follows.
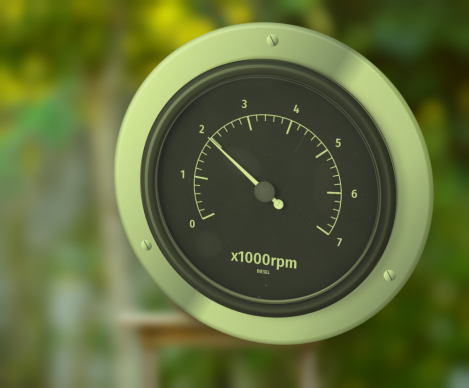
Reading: 2000 rpm
